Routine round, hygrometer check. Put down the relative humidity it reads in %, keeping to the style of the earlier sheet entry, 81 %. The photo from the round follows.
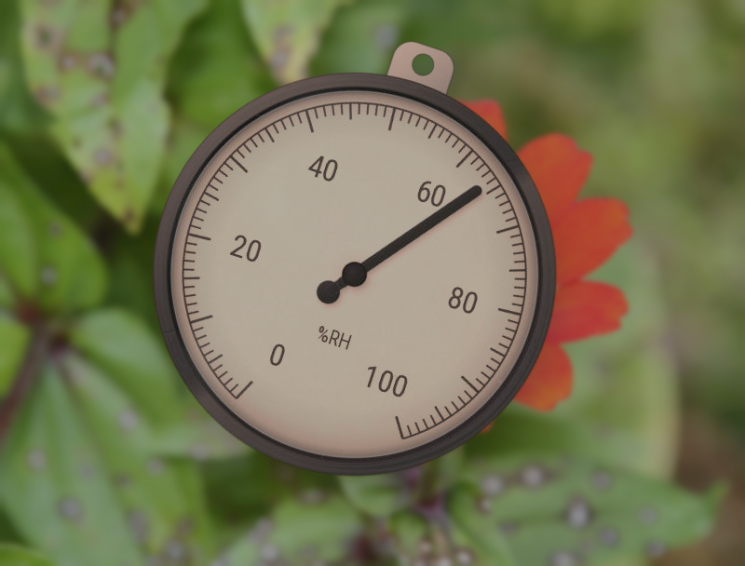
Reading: 64 %
